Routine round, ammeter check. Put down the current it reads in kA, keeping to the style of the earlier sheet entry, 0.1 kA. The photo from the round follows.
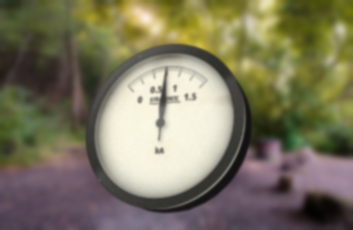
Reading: 0.75 kA
